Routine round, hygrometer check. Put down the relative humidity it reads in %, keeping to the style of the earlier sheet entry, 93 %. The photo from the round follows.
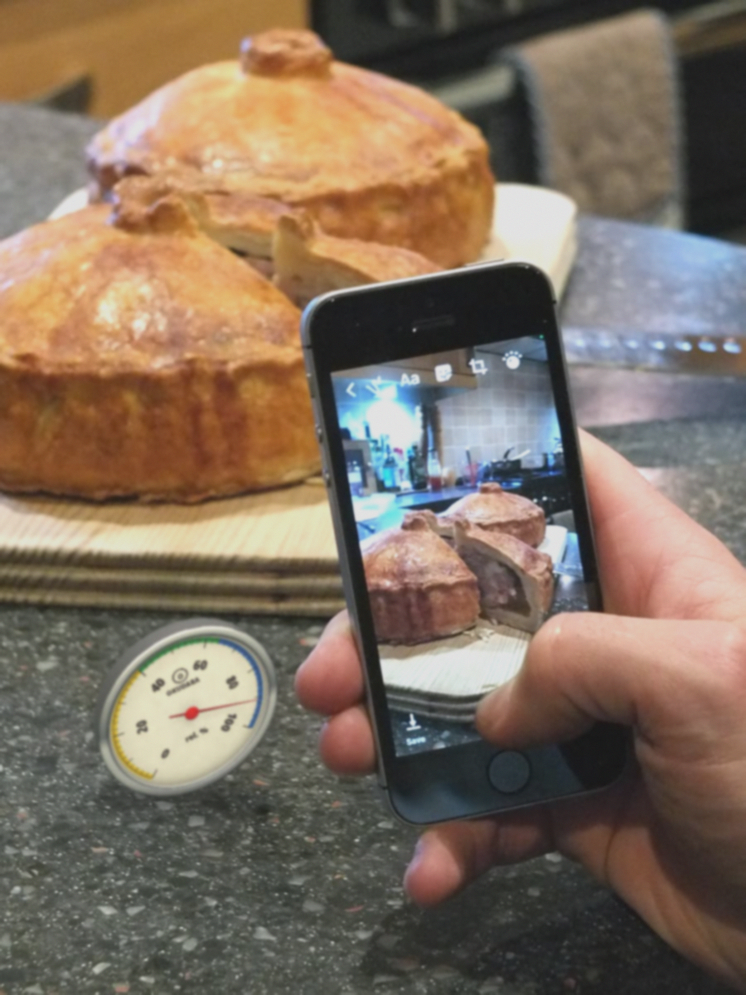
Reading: 90 %
